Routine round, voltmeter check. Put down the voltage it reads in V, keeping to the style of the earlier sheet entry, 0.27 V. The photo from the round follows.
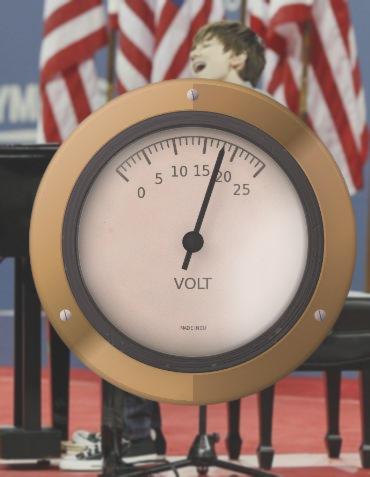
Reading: 18 V
